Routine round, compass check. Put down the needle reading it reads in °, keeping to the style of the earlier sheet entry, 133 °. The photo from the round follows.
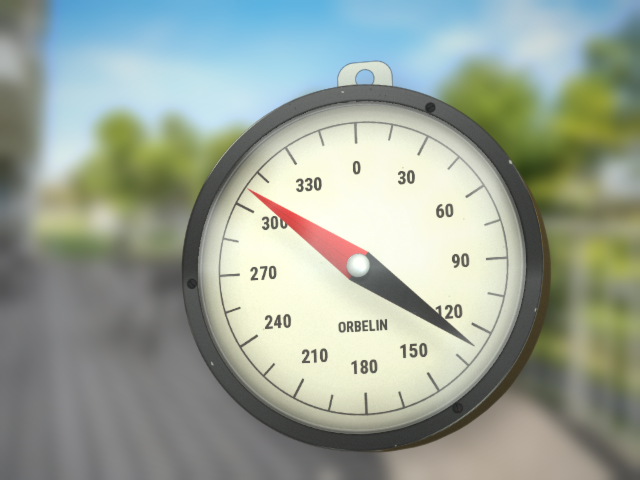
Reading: 307.5 °
